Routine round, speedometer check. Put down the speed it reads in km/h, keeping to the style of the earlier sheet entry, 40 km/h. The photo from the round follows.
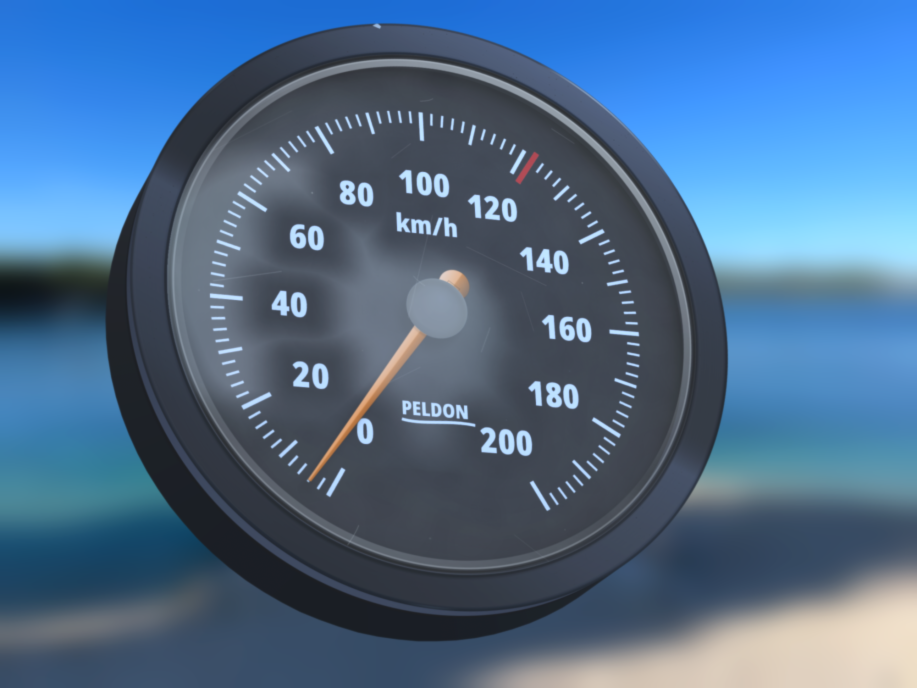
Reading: 4 km/h
